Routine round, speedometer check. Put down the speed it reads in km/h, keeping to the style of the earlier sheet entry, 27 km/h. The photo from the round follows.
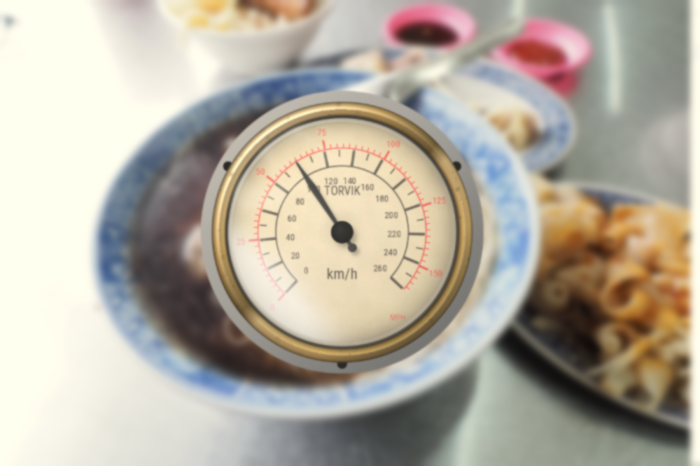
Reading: 100 km/h
